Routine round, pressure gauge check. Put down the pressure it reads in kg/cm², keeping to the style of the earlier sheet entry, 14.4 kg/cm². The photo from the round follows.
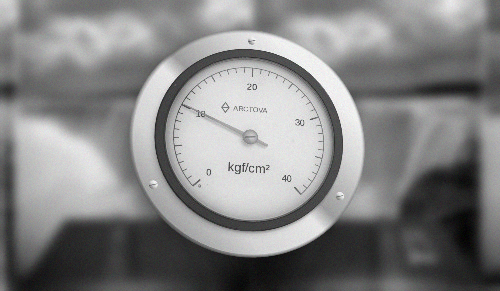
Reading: 10 kg/cm²
